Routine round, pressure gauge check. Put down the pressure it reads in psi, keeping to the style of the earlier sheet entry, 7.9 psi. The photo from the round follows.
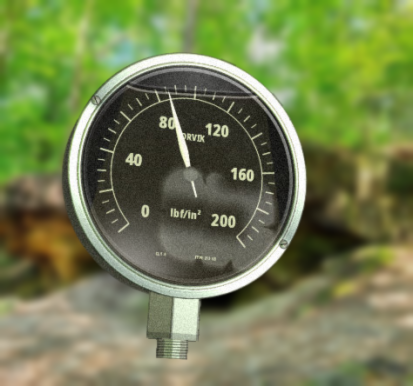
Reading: 85 psi
